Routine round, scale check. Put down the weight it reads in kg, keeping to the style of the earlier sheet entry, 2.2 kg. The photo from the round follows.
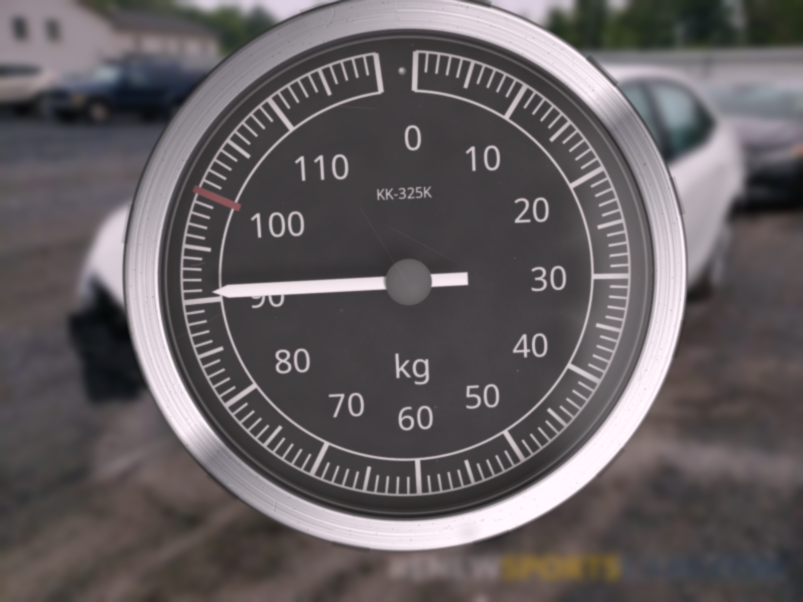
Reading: 91 kg
